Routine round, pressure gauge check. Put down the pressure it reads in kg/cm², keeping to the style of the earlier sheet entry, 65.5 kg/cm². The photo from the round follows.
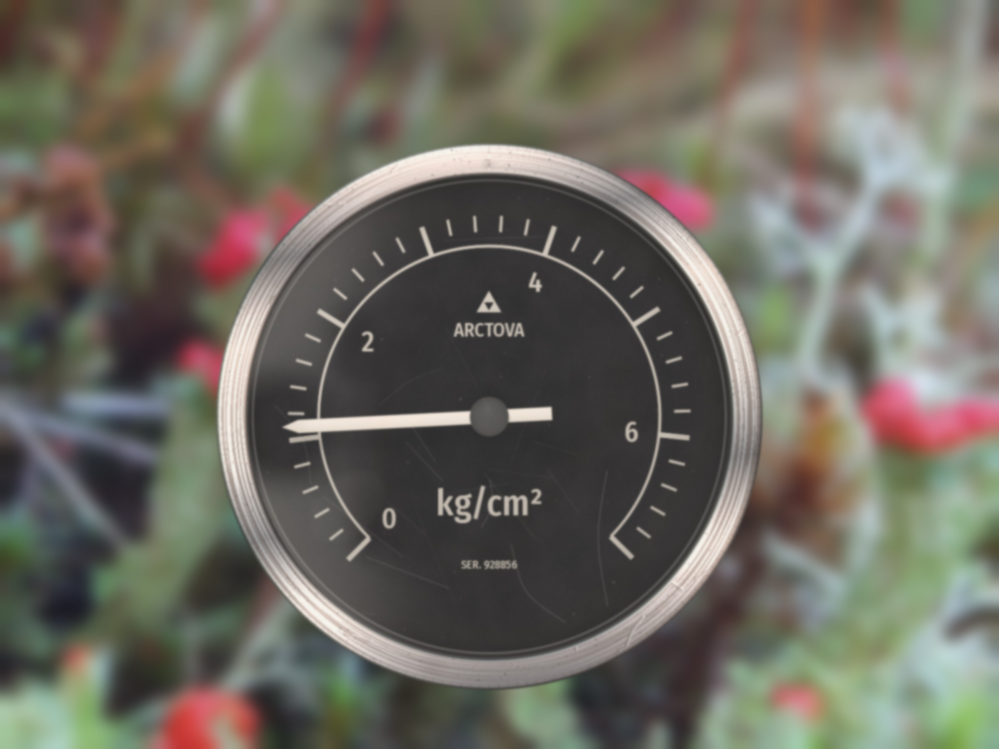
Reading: 1.1 kg/cm²
